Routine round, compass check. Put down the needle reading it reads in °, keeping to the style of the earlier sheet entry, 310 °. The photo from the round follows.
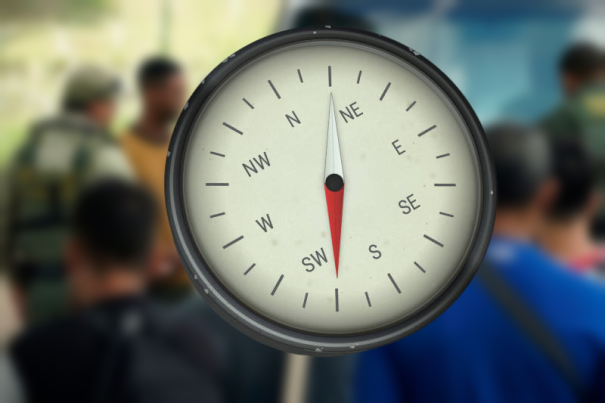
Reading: 210 °
